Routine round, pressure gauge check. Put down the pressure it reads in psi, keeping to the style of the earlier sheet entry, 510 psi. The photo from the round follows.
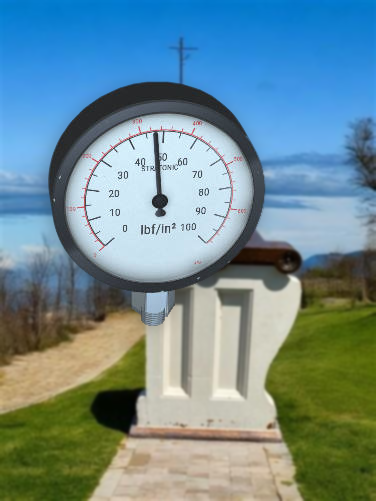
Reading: 47.5 psi
